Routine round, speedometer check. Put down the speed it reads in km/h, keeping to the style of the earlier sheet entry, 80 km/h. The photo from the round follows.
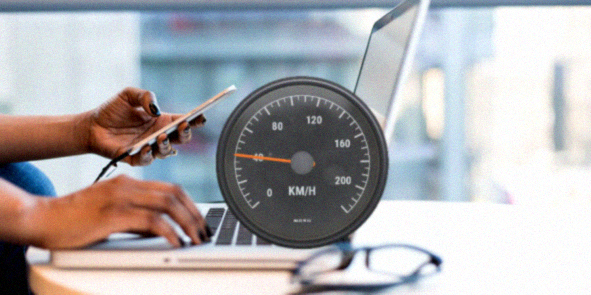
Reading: 40 km/h
